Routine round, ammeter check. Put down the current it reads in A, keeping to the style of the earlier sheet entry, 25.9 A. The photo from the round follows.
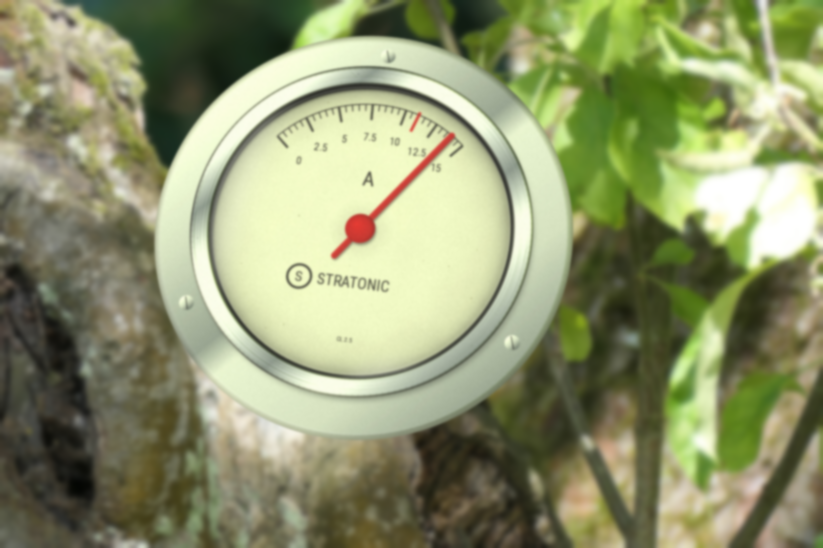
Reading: 14 A
